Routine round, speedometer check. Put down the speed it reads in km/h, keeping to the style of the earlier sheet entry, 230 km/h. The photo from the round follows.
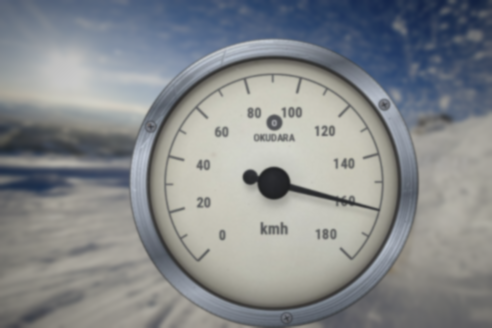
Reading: 160 km/h
